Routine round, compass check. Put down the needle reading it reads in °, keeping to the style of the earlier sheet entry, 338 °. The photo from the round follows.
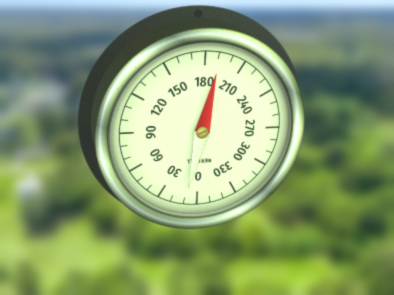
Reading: 190 °
